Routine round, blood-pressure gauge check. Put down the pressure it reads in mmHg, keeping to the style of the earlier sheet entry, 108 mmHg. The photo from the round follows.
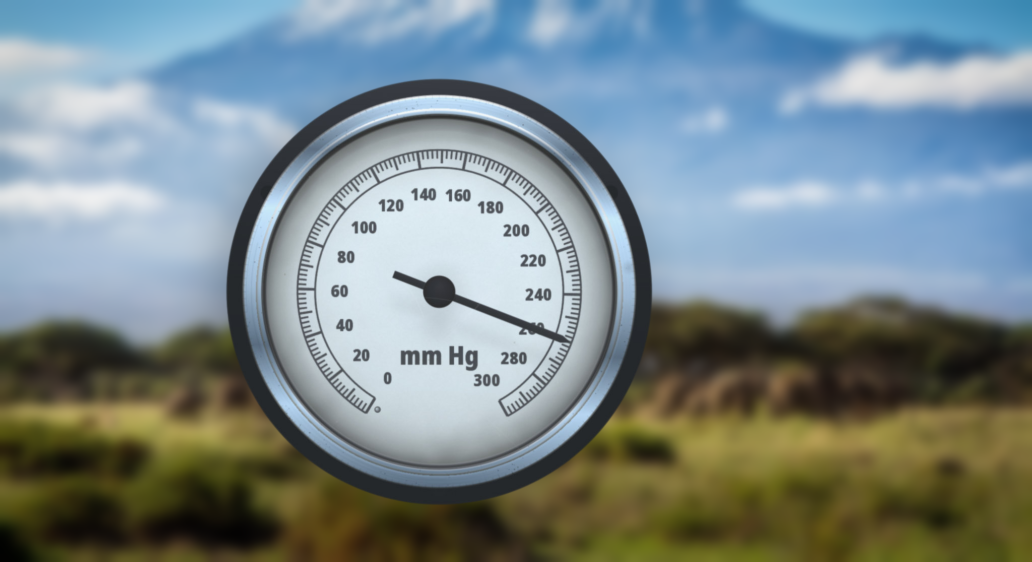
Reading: 260 mmHg
